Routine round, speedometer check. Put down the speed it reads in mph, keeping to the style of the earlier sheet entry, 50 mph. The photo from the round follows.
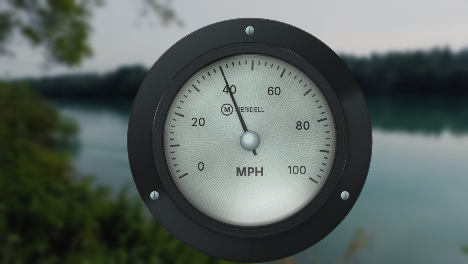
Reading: 40 mph
